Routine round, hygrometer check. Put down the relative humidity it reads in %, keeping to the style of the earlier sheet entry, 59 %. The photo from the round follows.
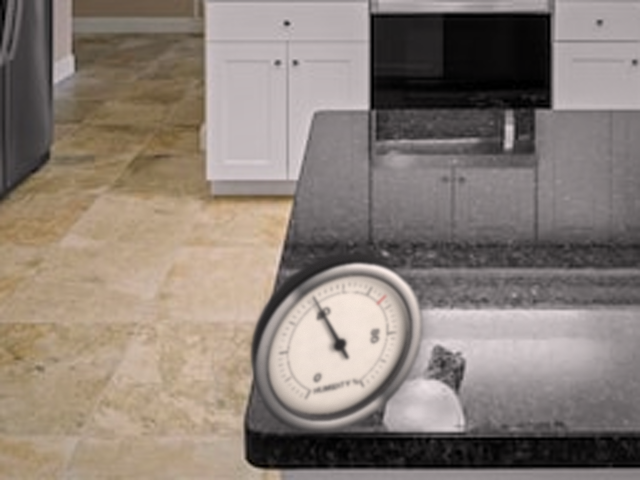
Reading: 40 %
